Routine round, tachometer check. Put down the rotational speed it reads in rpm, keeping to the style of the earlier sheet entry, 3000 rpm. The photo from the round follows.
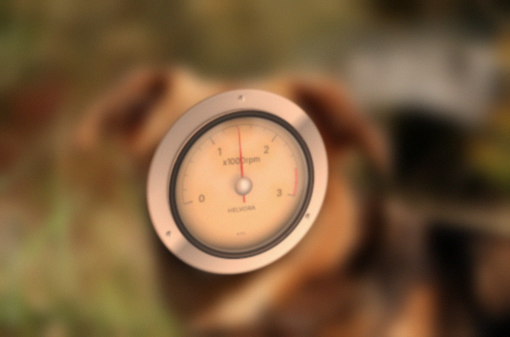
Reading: 1400 rpm
